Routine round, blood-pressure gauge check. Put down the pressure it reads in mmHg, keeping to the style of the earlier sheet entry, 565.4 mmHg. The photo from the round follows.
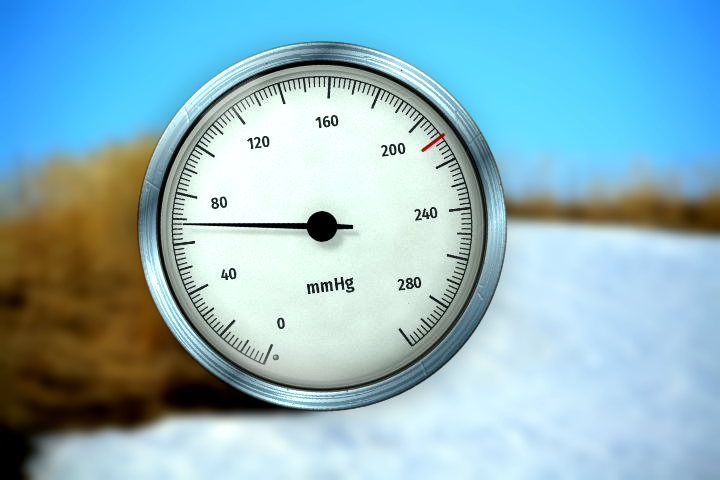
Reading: 68 mmHg
